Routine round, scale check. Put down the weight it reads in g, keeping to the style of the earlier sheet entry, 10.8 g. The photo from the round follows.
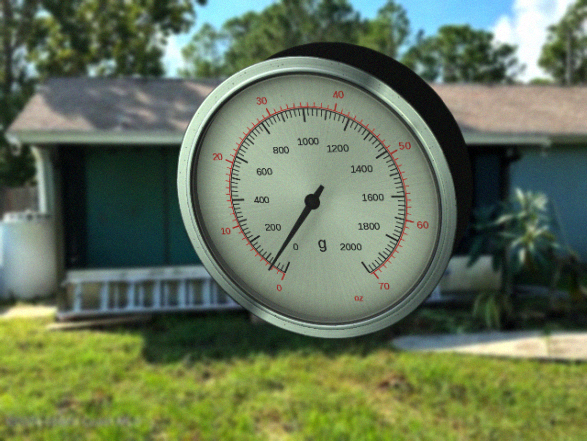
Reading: 60 g
